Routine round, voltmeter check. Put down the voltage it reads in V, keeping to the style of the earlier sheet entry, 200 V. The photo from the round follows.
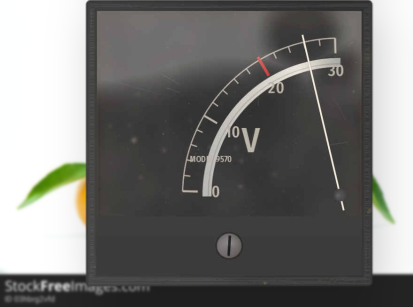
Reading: 26 V
